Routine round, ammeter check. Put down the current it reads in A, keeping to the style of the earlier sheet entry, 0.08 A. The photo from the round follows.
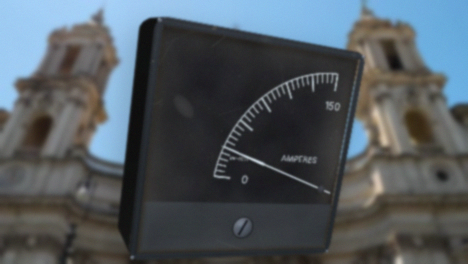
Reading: 25 A
